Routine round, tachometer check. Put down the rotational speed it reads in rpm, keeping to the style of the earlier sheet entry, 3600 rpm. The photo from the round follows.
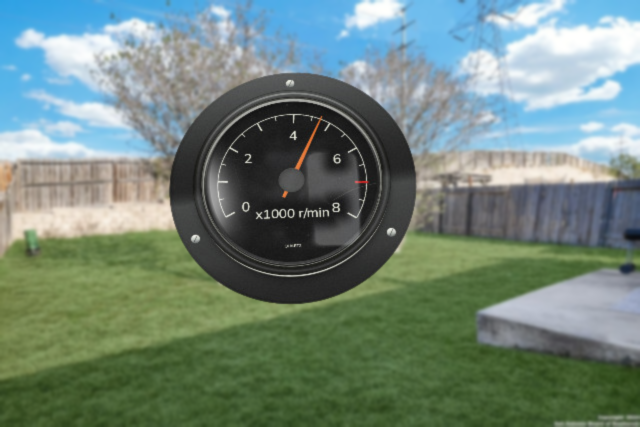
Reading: 4750 rpm
